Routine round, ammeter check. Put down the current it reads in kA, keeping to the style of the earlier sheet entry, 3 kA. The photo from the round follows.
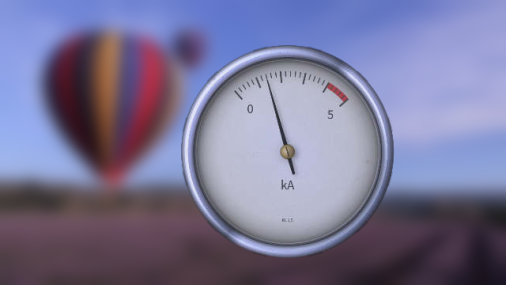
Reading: 1.4 kA
